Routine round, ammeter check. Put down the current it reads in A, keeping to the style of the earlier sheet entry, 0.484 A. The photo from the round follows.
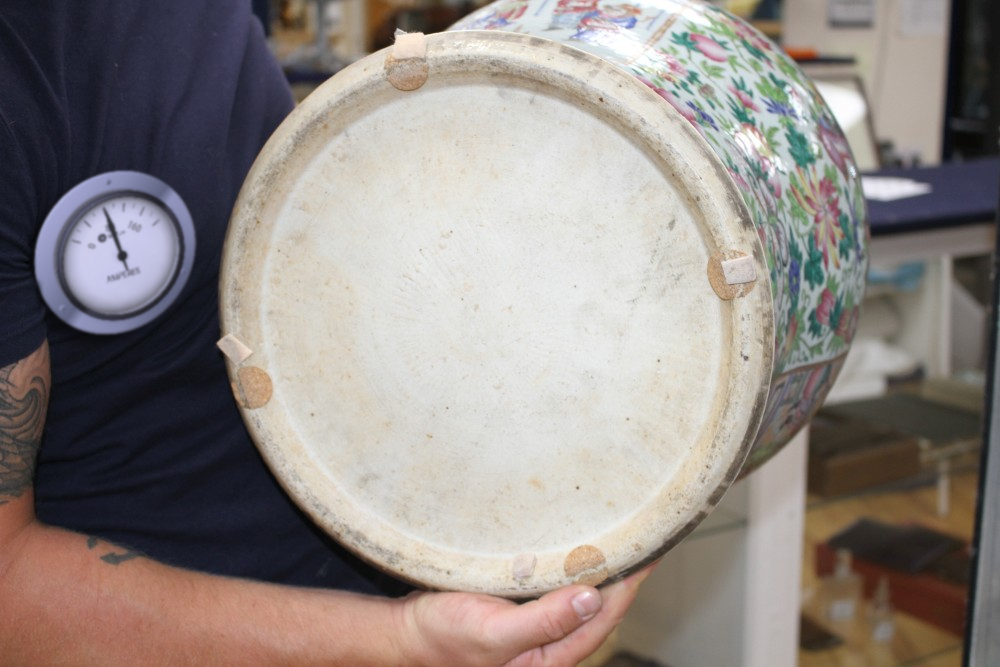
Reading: 80 A
